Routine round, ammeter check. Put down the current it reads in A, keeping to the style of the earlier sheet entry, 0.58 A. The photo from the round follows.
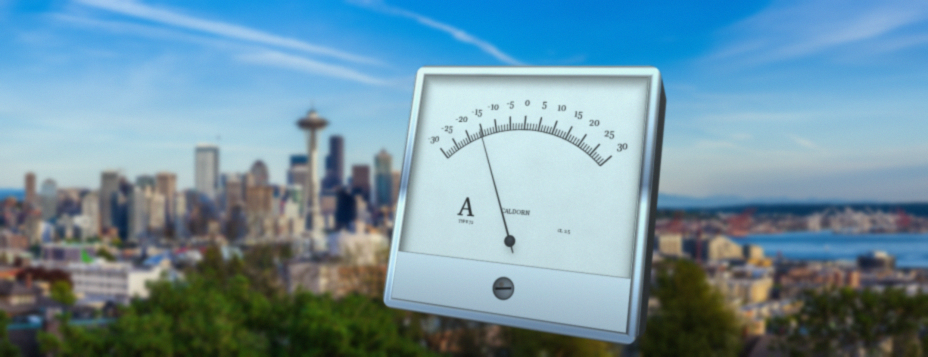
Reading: -15 A
